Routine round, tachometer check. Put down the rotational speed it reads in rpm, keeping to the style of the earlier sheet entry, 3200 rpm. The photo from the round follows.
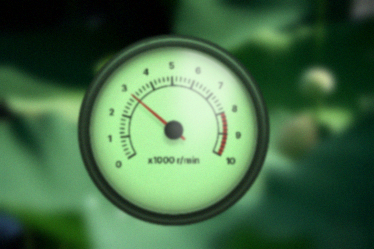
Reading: 3000 rpm
